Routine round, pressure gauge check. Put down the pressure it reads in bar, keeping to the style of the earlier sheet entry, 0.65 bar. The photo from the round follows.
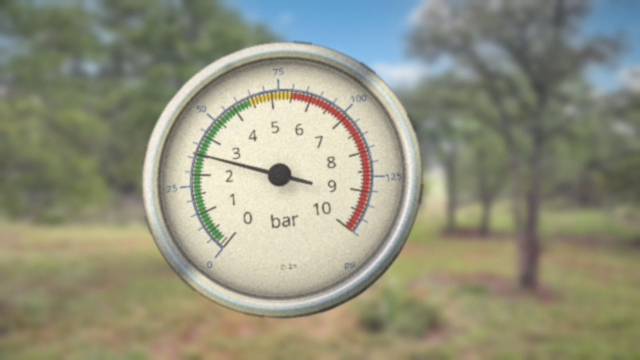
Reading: 2.5 bar
